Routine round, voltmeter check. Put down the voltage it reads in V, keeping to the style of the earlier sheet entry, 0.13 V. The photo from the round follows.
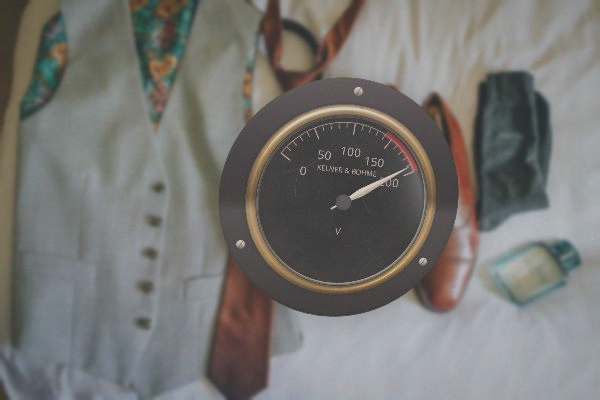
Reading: 190 V
